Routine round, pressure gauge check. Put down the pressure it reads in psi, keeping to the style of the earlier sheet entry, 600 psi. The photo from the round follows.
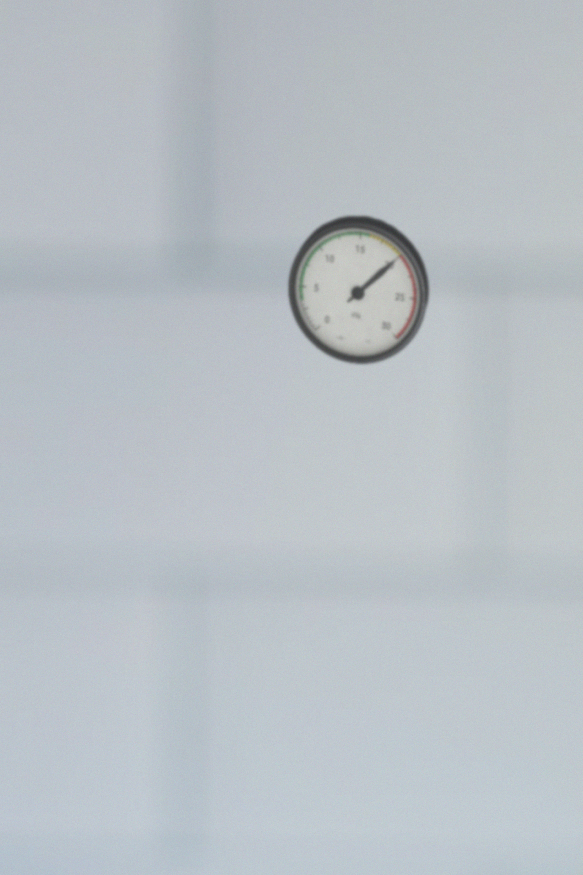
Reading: 20 psi
